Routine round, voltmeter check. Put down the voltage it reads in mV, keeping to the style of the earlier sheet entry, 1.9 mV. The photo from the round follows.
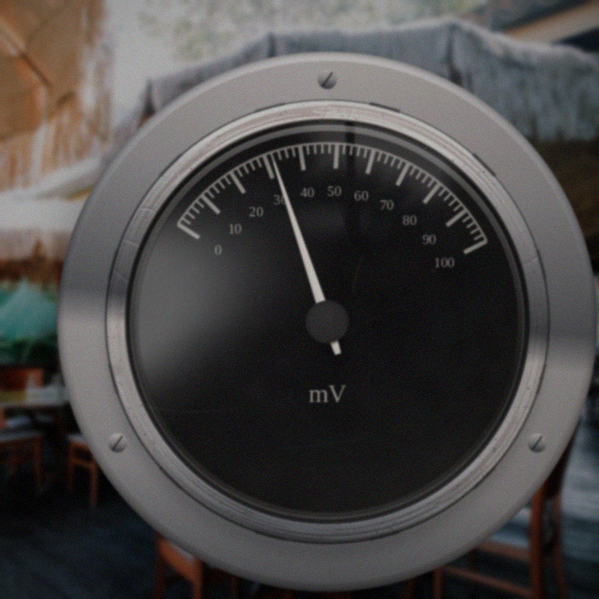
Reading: 32 mV
